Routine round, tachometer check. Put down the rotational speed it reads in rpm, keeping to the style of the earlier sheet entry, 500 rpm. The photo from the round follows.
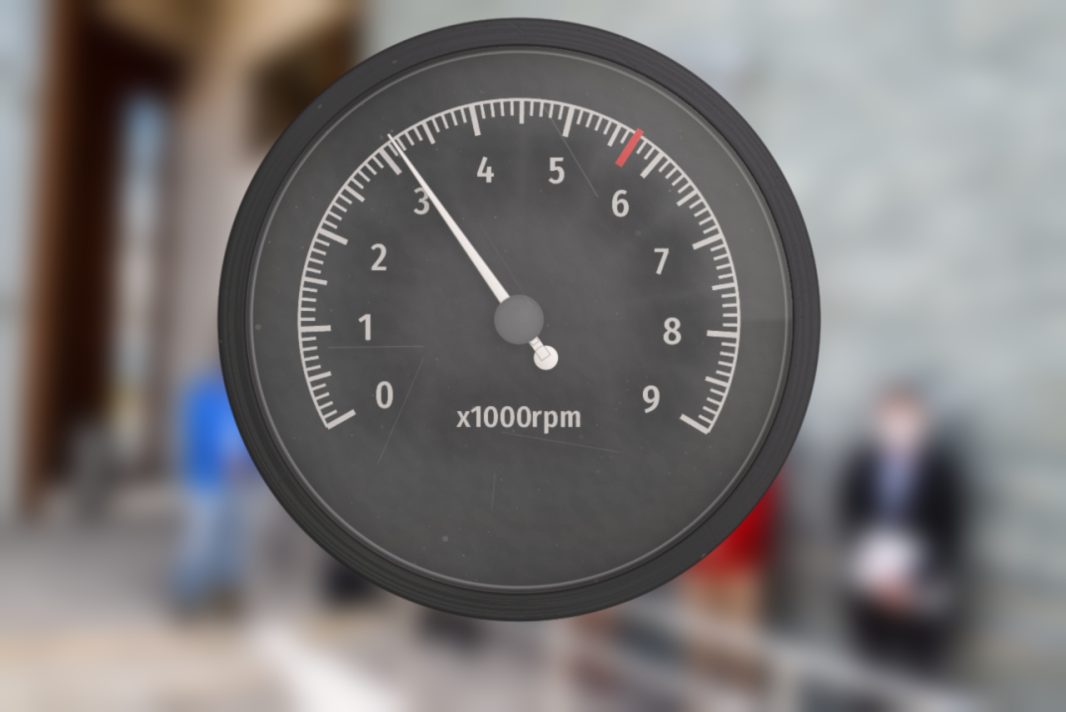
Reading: 3150 rpm
